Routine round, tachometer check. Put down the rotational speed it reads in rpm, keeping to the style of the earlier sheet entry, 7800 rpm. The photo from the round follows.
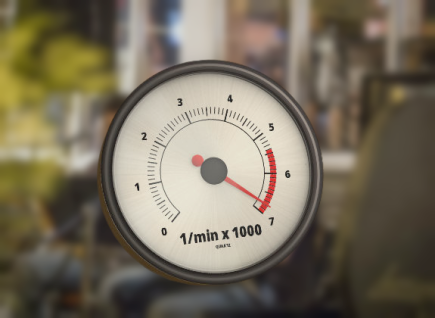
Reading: 6800 rpm
